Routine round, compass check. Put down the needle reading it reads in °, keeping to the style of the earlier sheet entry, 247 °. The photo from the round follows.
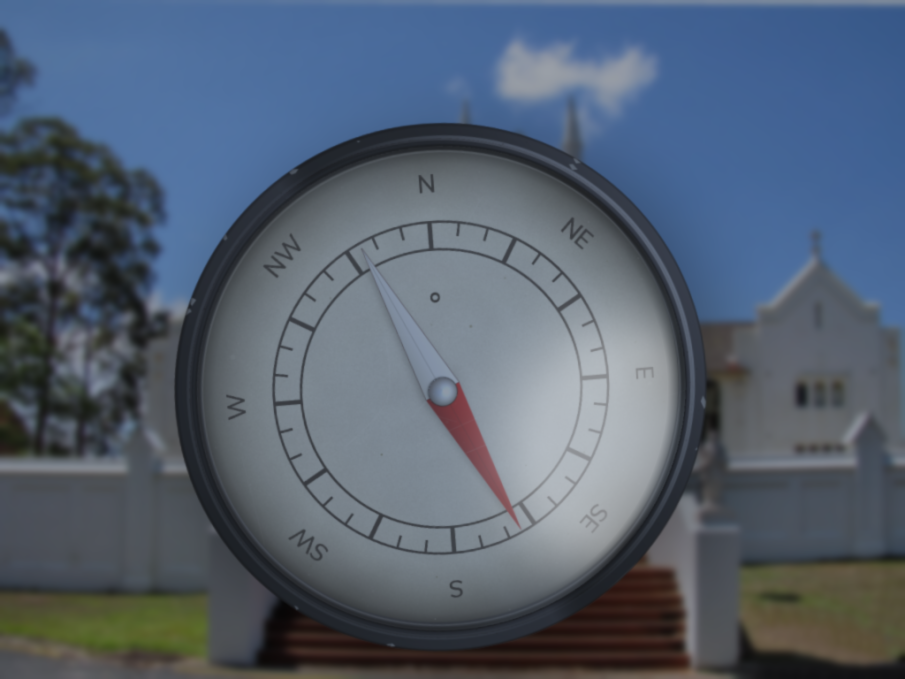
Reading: 155 °
